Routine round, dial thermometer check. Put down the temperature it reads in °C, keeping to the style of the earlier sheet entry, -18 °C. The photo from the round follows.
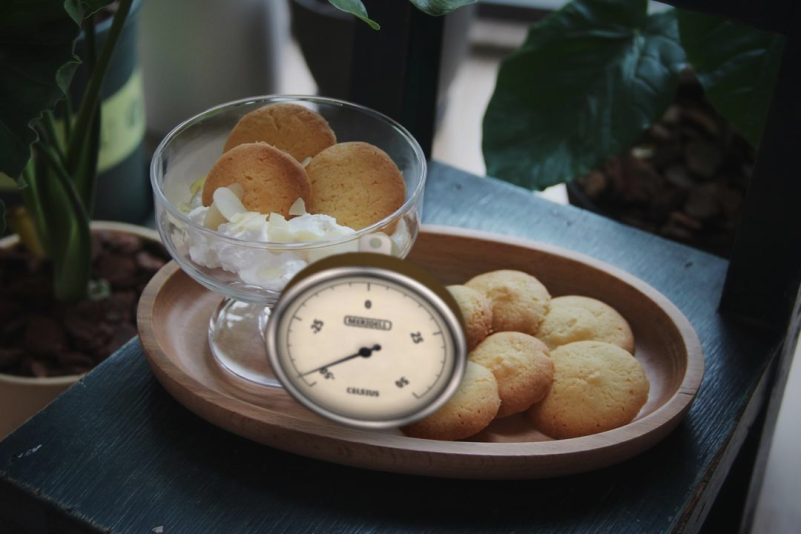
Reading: -45 °C
